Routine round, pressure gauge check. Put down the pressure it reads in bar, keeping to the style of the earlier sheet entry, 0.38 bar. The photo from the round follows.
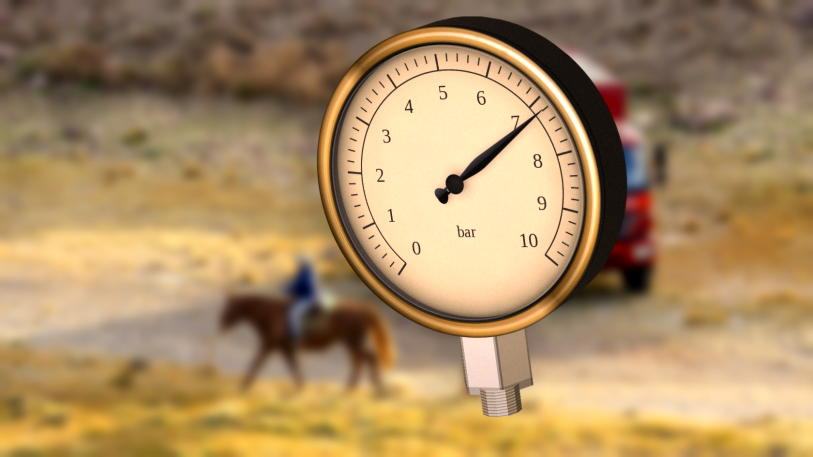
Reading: 7.2 bar
